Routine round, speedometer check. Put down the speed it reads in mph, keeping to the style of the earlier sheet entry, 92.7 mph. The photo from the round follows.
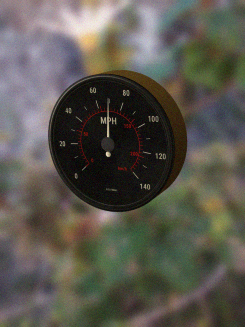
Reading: 70 mph
